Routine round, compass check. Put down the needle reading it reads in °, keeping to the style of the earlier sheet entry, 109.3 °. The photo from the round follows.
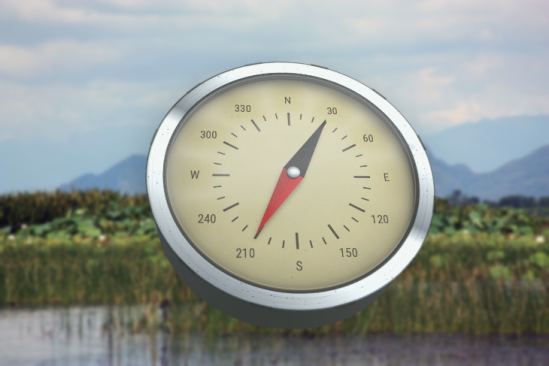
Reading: 210 °
